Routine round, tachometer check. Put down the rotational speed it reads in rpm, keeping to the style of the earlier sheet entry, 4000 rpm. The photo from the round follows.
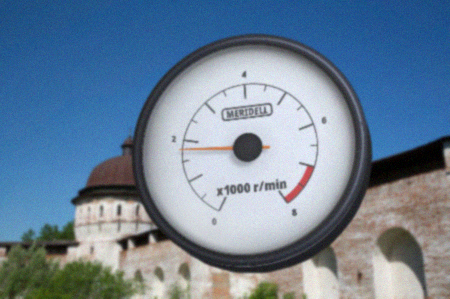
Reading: 1750 rpm
